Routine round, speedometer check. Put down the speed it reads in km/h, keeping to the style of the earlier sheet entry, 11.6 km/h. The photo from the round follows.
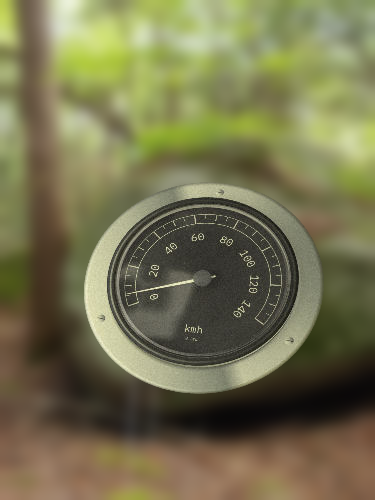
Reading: 5 km/h
